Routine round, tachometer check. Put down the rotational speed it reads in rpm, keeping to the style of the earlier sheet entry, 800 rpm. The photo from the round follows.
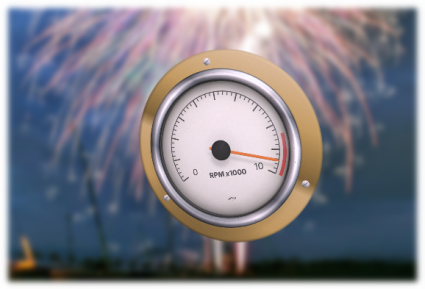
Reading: 9400 rpm
